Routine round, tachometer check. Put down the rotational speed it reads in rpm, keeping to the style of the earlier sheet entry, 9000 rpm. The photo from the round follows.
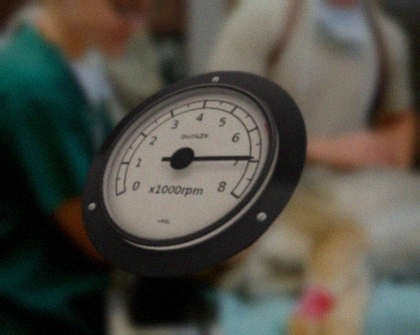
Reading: 7000 rpm
